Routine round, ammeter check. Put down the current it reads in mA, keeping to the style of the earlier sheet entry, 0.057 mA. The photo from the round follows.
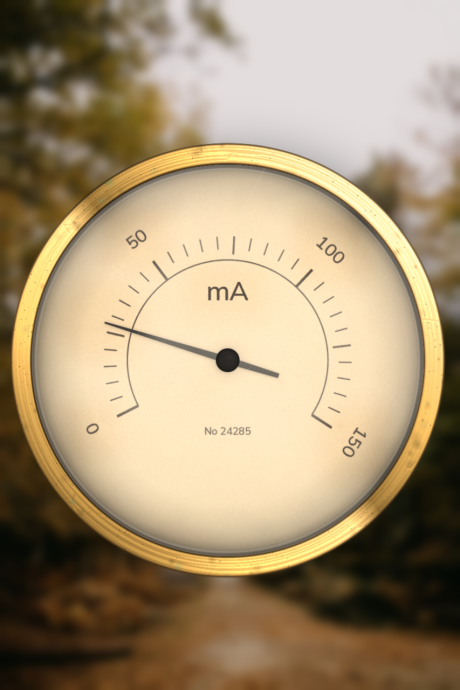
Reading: 27.5 mA
